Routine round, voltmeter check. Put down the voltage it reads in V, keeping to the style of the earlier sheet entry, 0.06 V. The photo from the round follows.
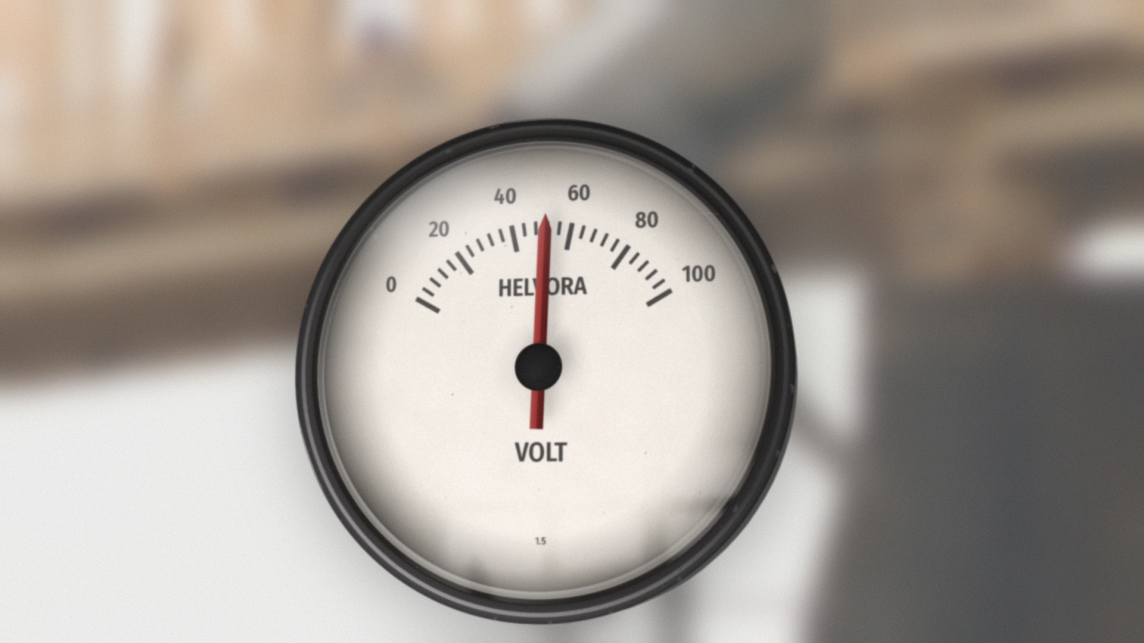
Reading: 52 V
